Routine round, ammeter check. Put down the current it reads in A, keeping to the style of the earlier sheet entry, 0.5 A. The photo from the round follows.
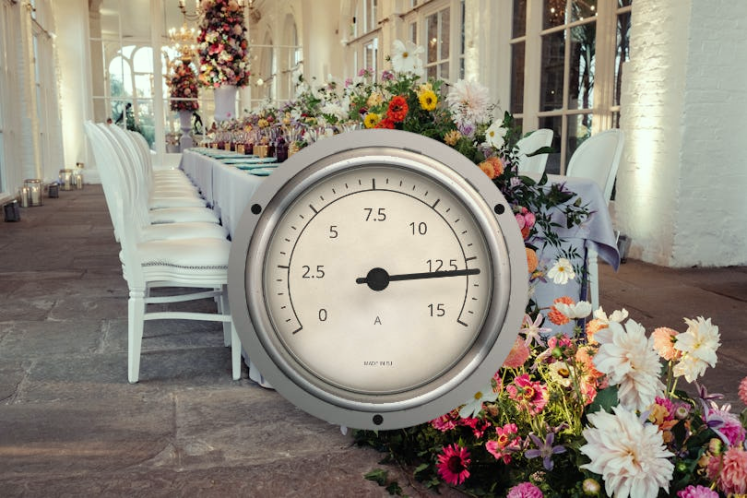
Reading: 13 A
